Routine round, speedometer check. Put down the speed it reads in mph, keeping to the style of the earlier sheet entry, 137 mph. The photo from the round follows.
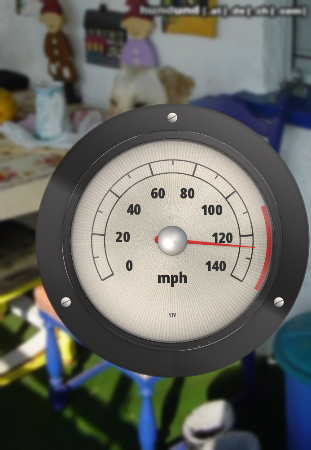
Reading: 125 mph
